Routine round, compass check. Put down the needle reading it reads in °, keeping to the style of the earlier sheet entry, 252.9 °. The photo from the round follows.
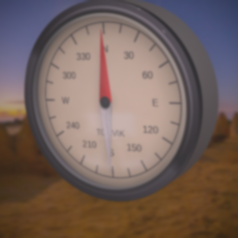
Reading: 0 °
